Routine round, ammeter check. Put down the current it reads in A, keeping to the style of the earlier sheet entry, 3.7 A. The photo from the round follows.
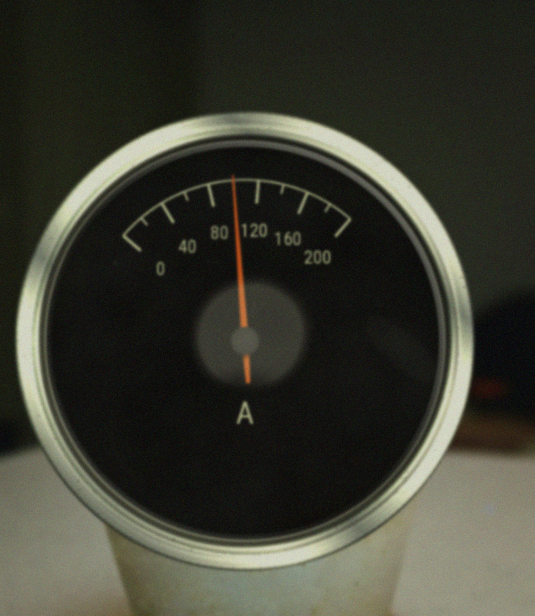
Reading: 100 A
